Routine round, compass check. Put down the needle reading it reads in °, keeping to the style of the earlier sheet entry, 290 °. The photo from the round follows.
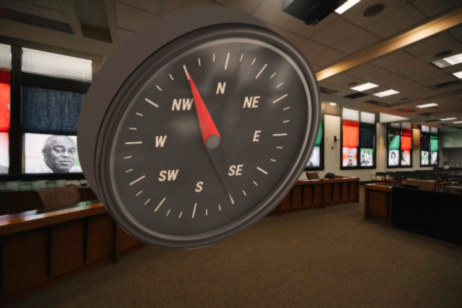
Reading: 330 °
